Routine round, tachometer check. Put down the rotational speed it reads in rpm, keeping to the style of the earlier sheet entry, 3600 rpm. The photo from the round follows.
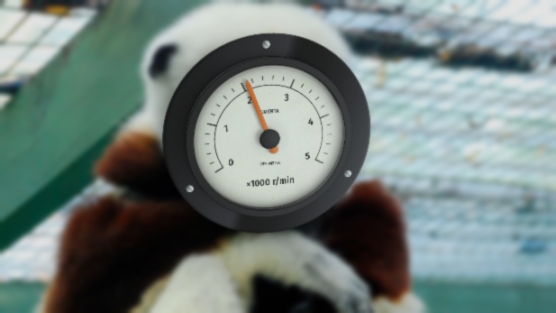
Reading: 2100 rpm
